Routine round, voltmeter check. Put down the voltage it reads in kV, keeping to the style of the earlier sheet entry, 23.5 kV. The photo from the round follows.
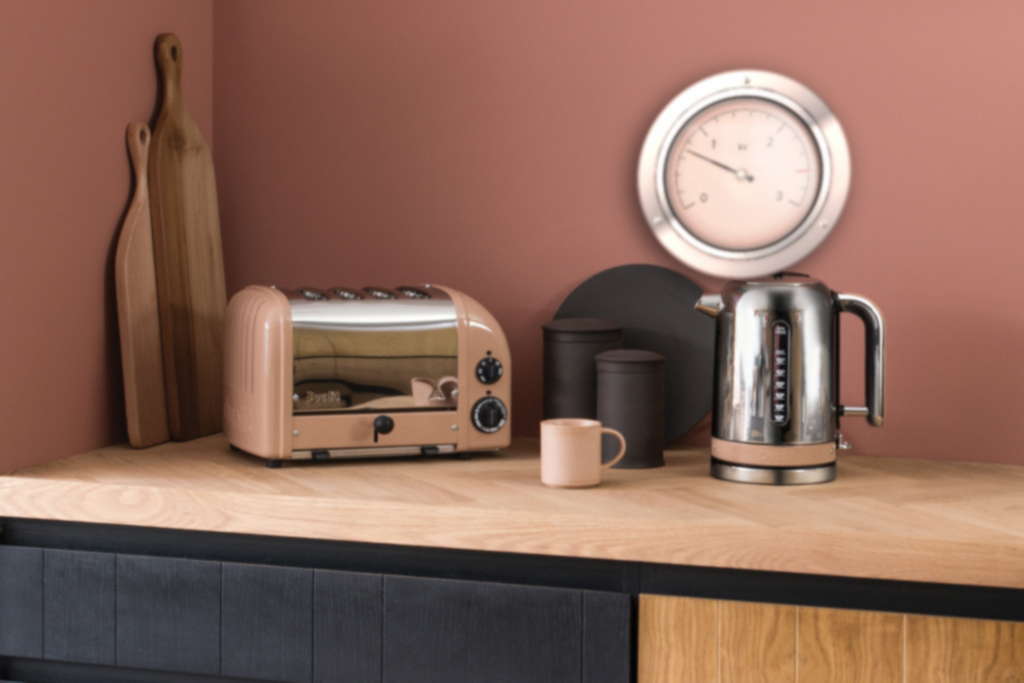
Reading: 0.7 kV
